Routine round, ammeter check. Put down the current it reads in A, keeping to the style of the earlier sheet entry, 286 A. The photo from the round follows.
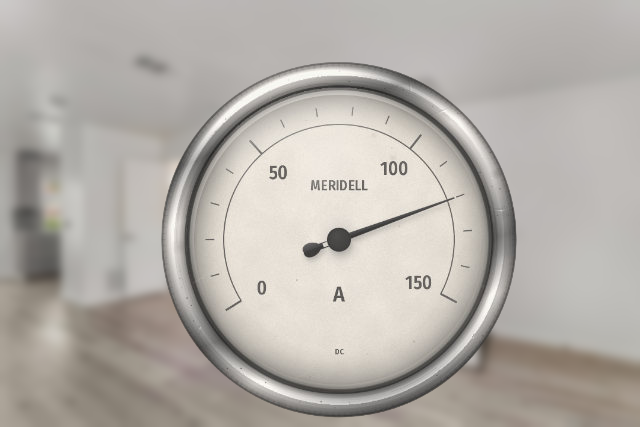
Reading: 120 A
